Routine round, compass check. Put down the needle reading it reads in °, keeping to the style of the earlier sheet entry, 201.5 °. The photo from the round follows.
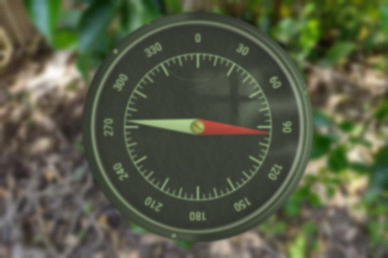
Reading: 95 °
